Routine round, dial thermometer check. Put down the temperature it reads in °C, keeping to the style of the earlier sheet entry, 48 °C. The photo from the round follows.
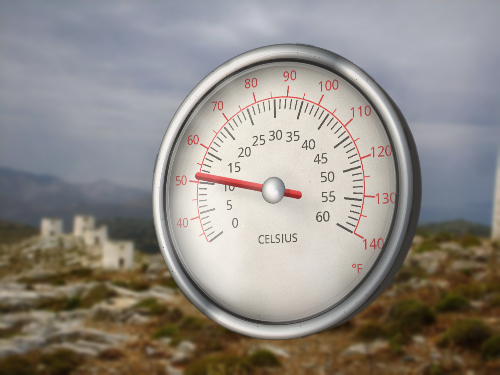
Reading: 11 °C
